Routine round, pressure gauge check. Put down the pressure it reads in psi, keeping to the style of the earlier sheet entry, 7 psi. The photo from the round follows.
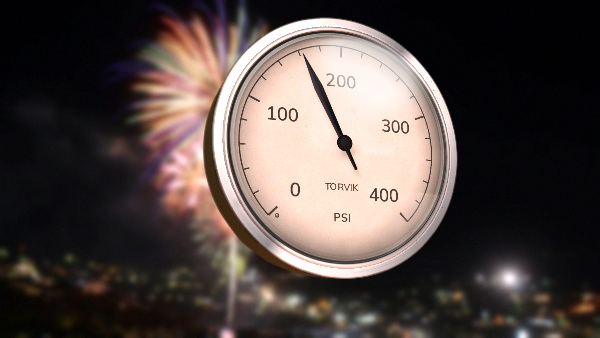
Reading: 160 psi
